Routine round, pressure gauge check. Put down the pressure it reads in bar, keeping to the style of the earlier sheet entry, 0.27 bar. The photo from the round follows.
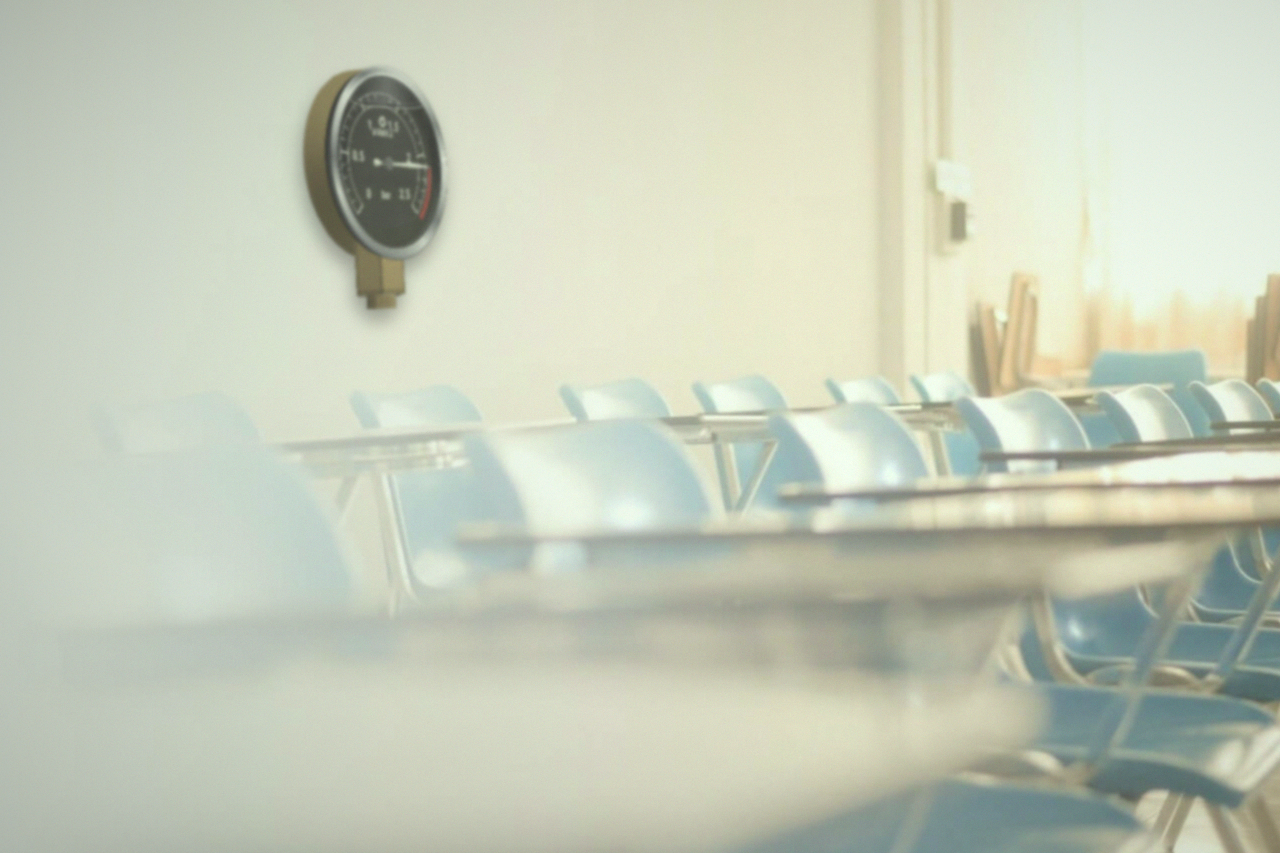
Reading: 2.1 bar
